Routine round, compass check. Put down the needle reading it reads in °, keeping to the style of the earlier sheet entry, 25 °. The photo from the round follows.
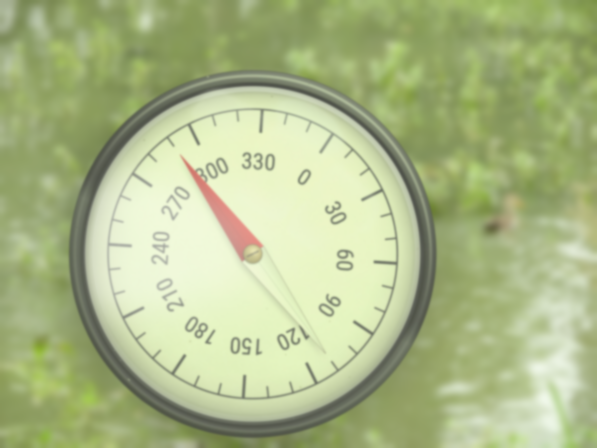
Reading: 290 °
